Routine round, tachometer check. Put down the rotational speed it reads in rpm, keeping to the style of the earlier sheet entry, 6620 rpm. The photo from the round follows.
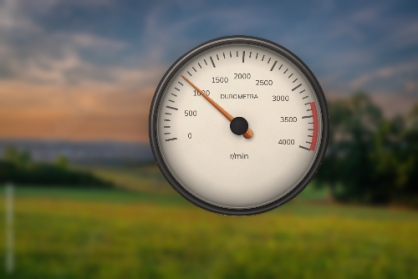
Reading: 1000 rpm
